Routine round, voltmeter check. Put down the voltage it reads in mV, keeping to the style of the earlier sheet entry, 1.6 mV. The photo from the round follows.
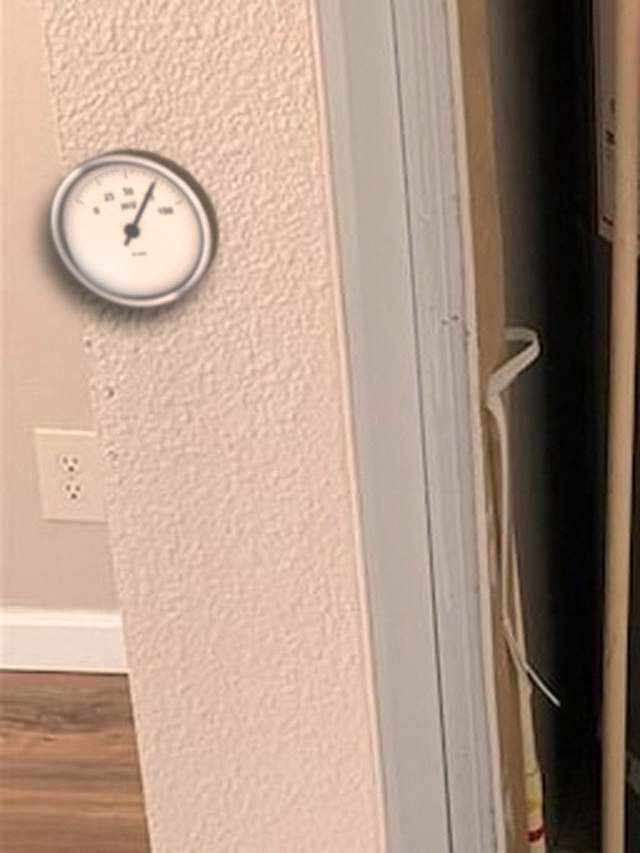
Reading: 75 mV
